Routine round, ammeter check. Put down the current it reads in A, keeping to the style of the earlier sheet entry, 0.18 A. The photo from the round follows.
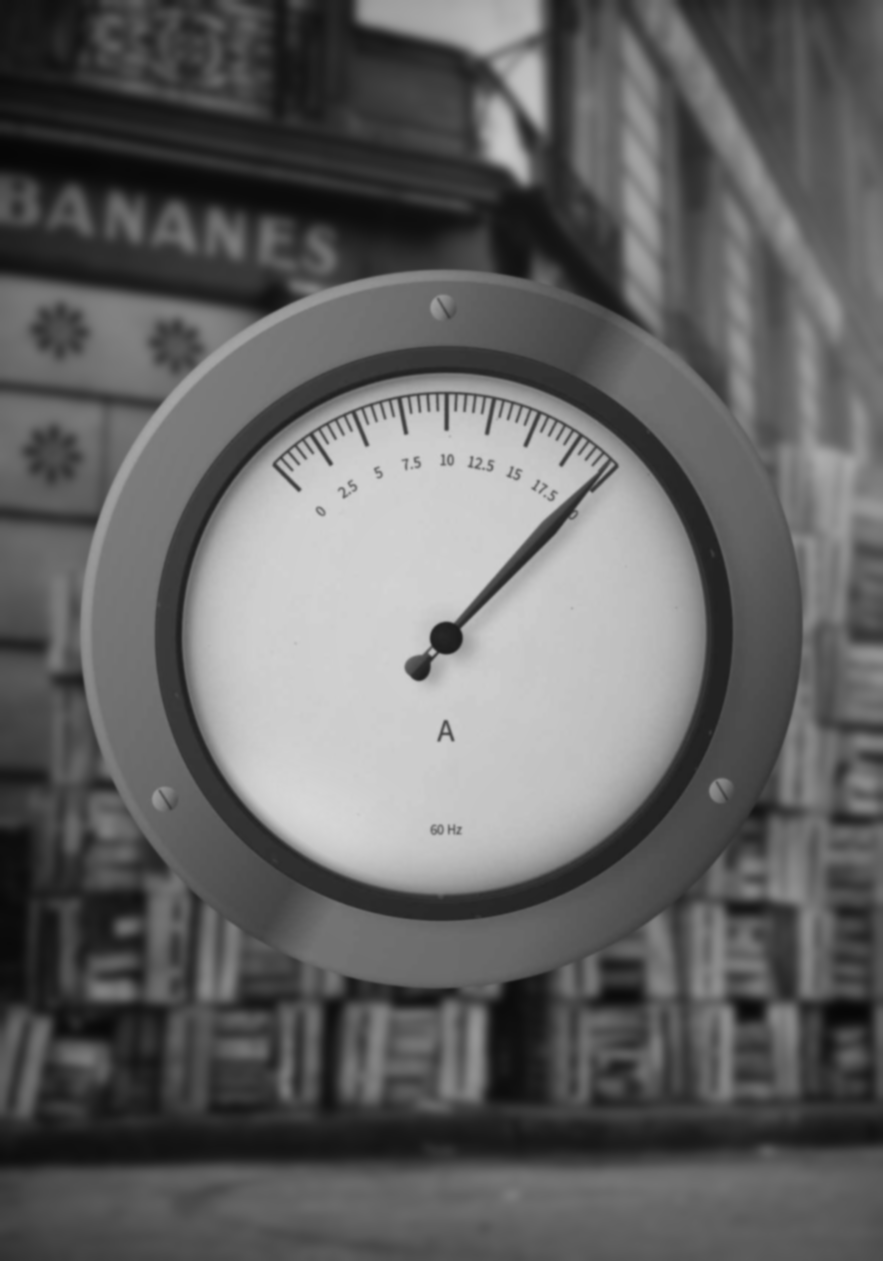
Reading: 19.5 A
